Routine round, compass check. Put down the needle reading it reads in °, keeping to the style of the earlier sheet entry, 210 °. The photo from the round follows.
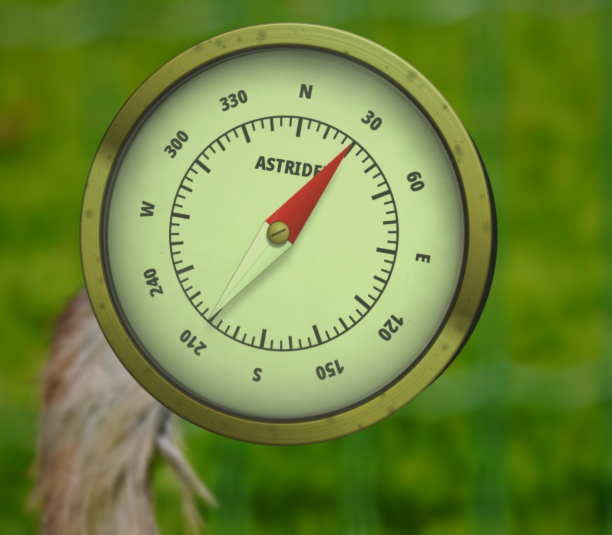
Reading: 30 °
